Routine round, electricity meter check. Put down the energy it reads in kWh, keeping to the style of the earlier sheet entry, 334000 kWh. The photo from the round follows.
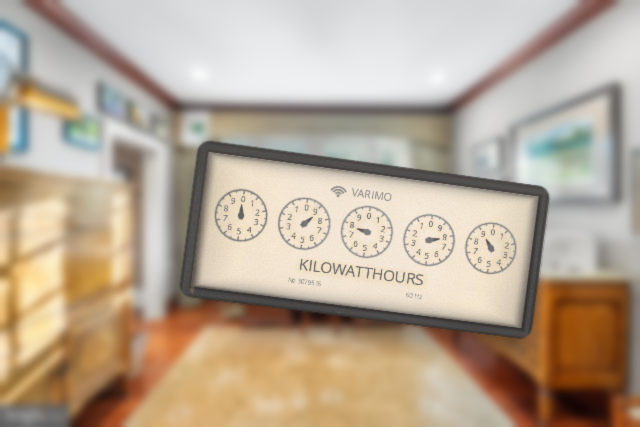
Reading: 98779 kWh
